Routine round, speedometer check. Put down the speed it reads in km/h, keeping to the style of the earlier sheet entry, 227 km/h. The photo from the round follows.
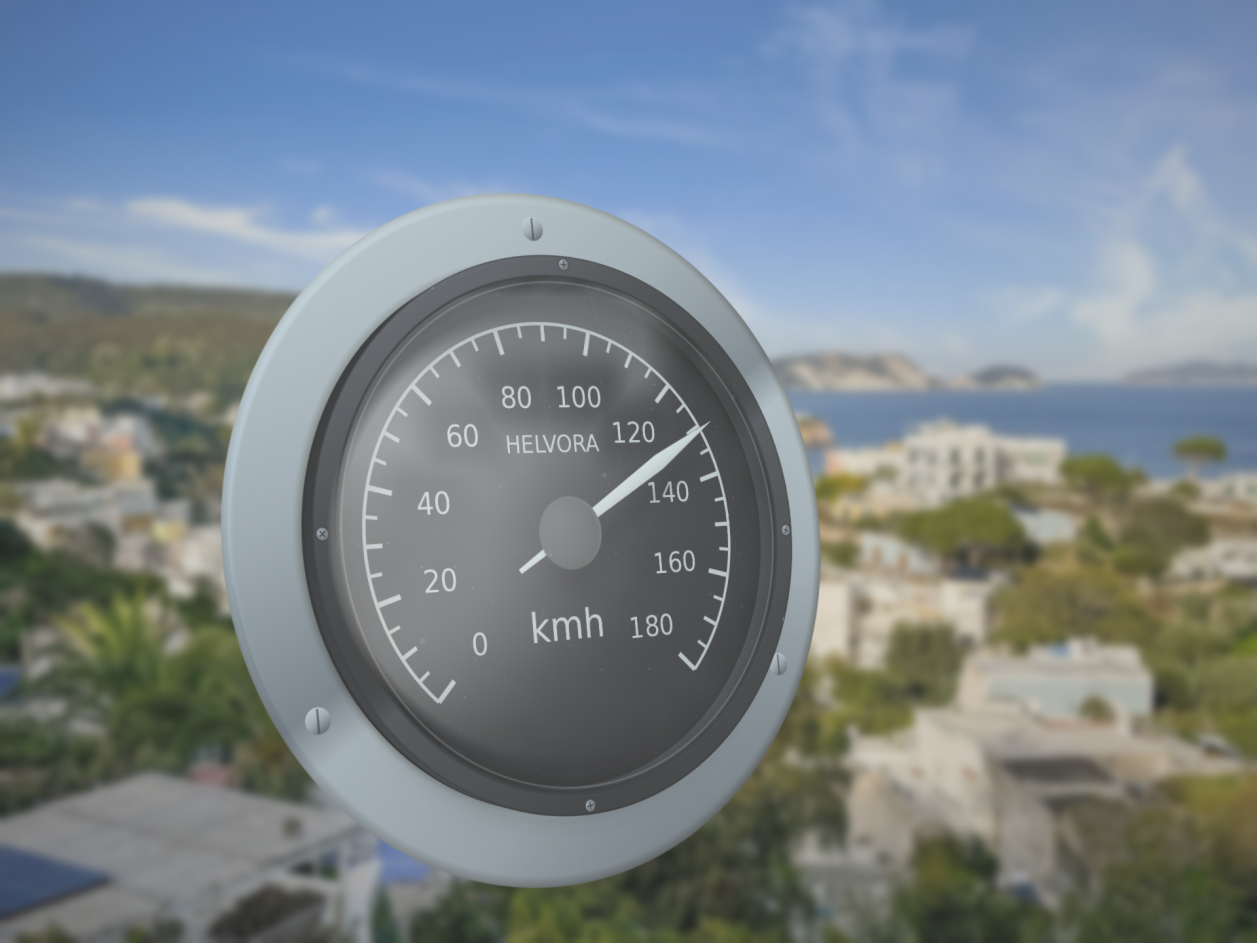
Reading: 130 km/h
